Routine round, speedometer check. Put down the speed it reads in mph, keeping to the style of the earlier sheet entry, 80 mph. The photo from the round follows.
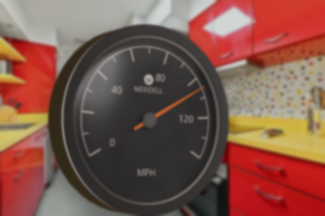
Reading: 105 mph
